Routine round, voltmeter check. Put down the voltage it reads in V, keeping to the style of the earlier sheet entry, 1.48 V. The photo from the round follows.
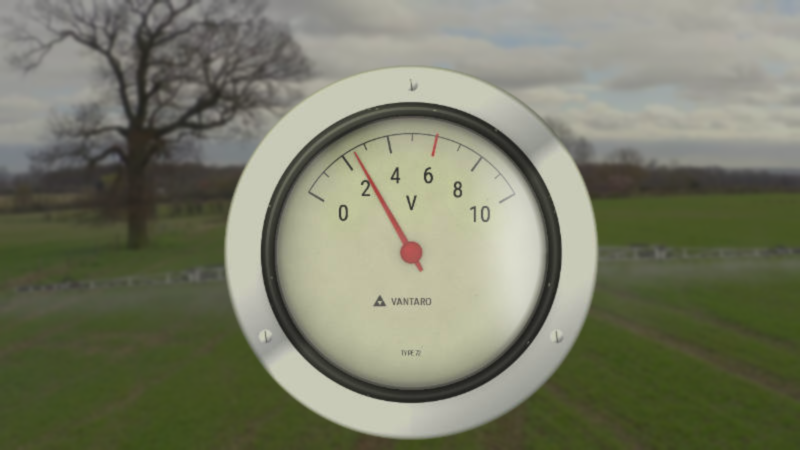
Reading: 2.5 V
